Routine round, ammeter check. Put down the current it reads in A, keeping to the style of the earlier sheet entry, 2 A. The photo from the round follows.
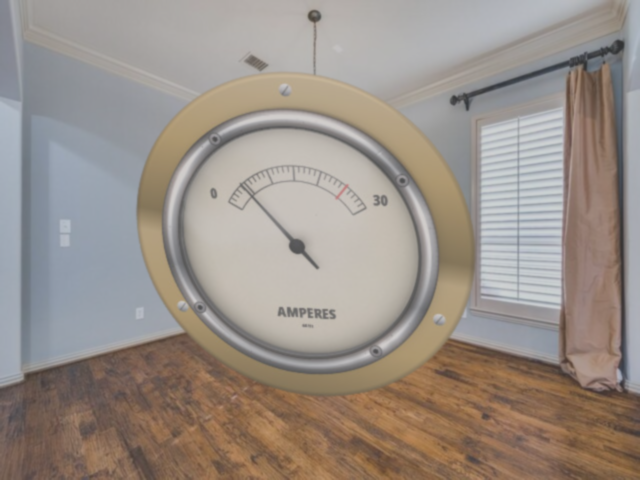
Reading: 5 A
